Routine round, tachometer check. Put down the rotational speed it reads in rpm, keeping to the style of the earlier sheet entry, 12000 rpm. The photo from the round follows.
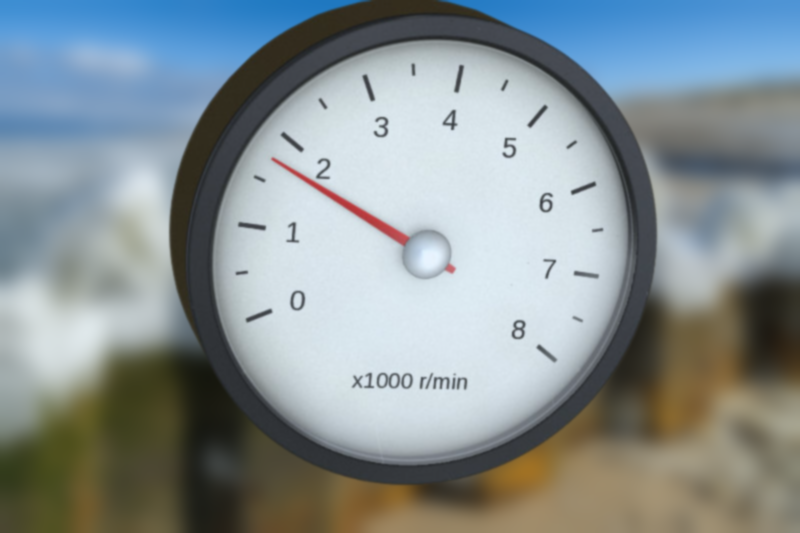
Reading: 1750 rpm
